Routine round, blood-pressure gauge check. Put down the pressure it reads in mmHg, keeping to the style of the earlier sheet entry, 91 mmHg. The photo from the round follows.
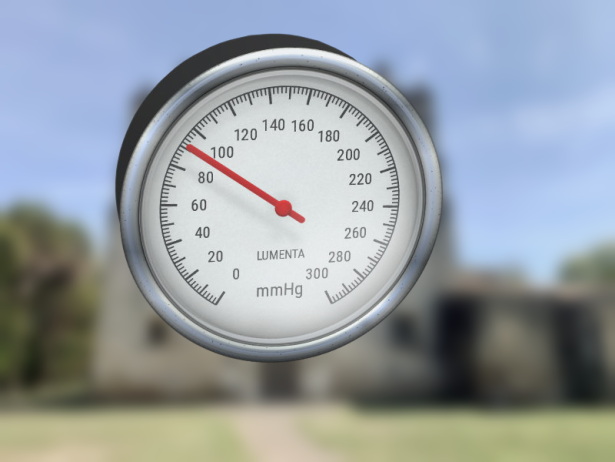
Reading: 92 mmHg
